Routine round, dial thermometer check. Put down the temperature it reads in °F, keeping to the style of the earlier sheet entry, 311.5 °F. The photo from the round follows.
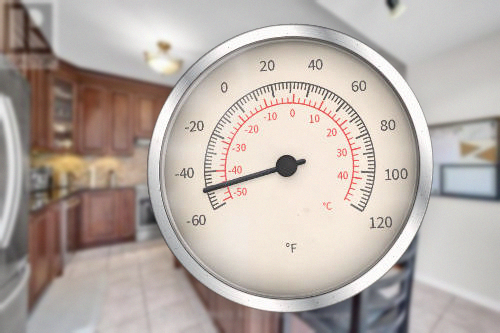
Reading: -50 °F
